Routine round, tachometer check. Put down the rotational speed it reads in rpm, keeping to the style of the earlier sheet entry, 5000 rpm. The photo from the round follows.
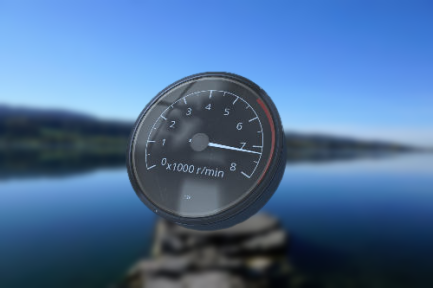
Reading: 7250 rpm
